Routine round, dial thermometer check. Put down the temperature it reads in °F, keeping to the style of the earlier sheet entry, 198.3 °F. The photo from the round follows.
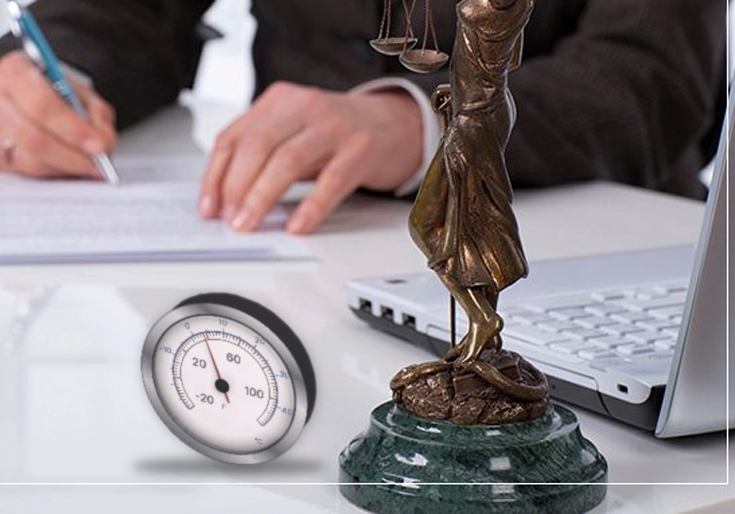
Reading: 40 °F
